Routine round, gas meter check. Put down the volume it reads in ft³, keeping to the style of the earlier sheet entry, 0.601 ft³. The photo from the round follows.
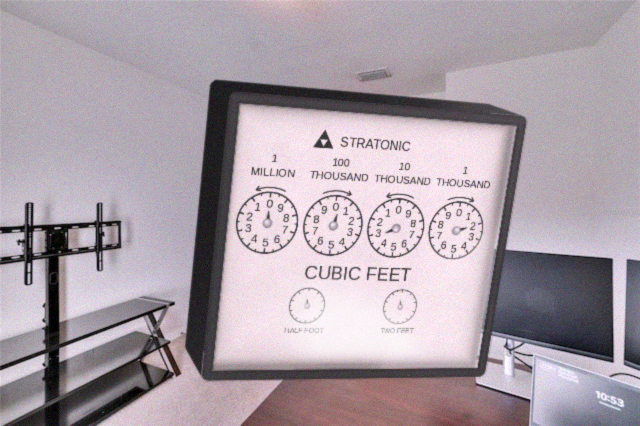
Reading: 3200 ft³
